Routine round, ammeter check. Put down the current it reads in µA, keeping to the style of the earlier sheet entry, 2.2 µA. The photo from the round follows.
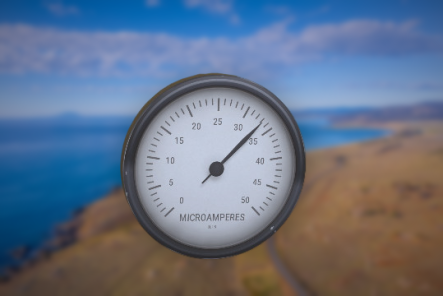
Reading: 33 µA
